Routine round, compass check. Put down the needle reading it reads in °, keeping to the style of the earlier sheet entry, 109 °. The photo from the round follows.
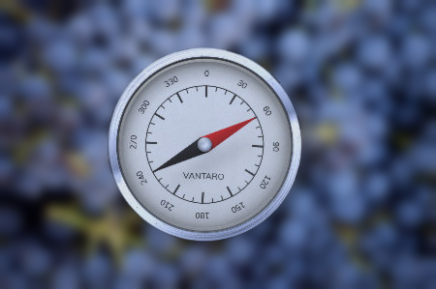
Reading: 60 °
